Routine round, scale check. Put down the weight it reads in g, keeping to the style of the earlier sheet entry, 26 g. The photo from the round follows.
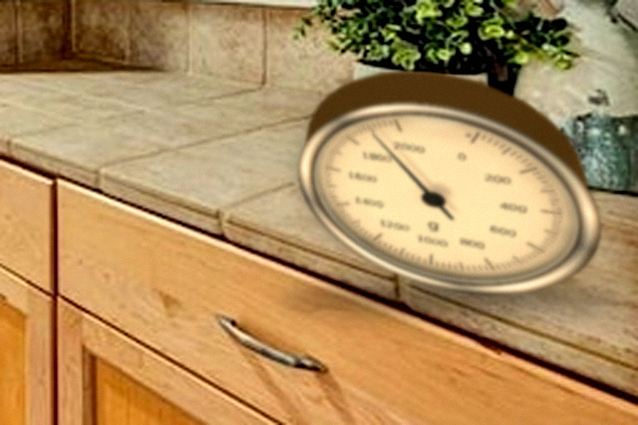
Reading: 1900 g
